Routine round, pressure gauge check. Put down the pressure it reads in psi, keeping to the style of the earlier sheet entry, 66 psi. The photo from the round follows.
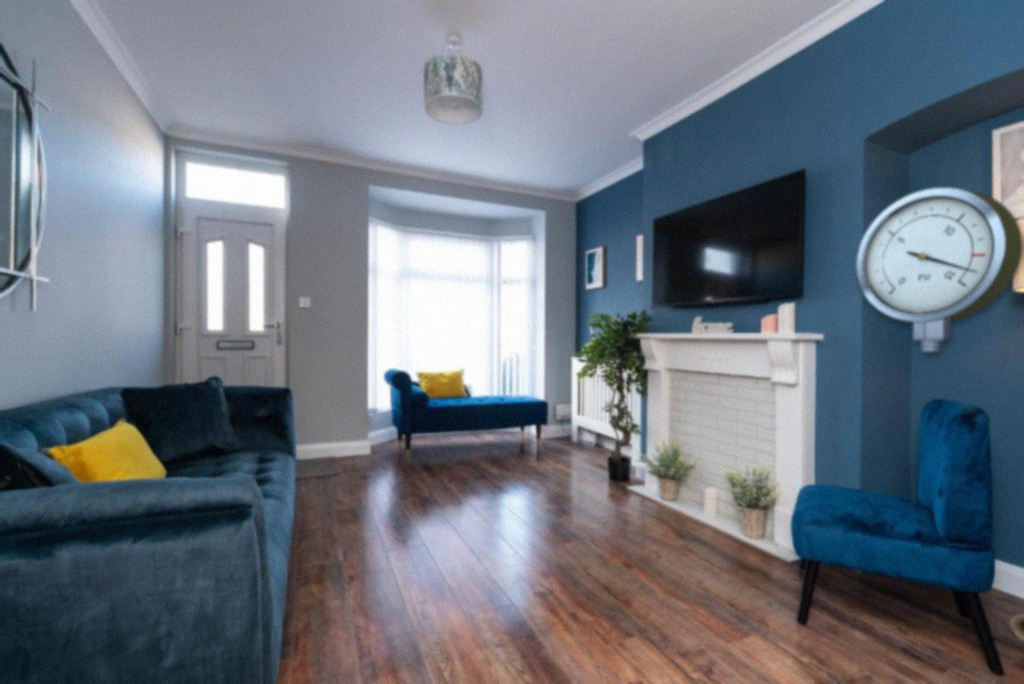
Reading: 14 psi
